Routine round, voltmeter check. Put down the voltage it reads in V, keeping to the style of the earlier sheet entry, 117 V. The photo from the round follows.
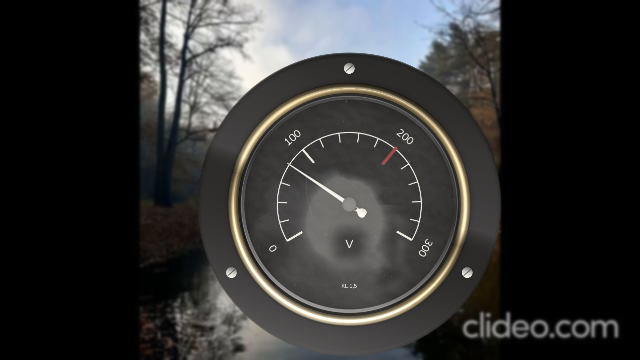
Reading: 80 V
